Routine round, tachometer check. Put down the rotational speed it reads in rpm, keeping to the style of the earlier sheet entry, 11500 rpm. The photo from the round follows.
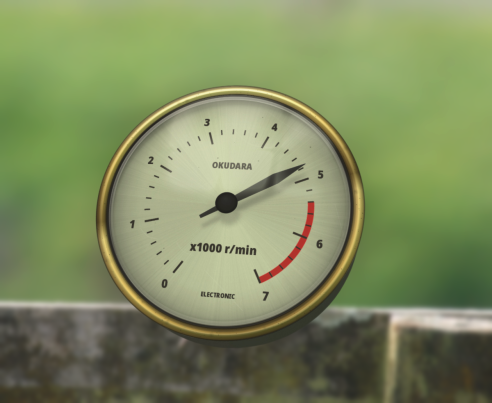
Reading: 4800 rpm
